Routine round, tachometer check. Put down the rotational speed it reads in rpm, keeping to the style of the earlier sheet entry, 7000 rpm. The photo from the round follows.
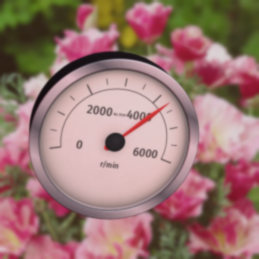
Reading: 4250 rpm
